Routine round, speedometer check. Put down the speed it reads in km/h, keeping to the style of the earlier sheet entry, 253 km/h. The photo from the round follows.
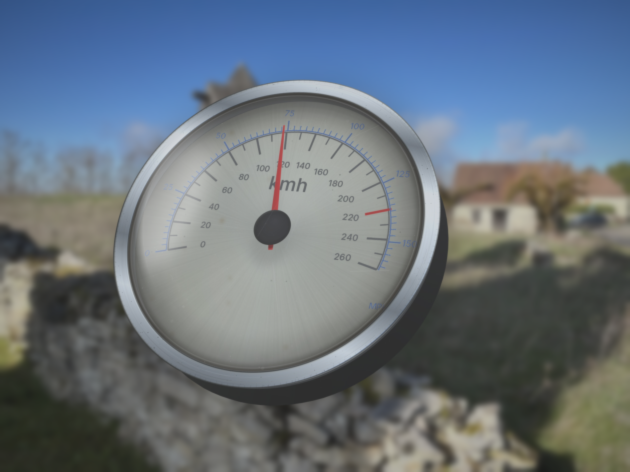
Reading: 120 km/h
